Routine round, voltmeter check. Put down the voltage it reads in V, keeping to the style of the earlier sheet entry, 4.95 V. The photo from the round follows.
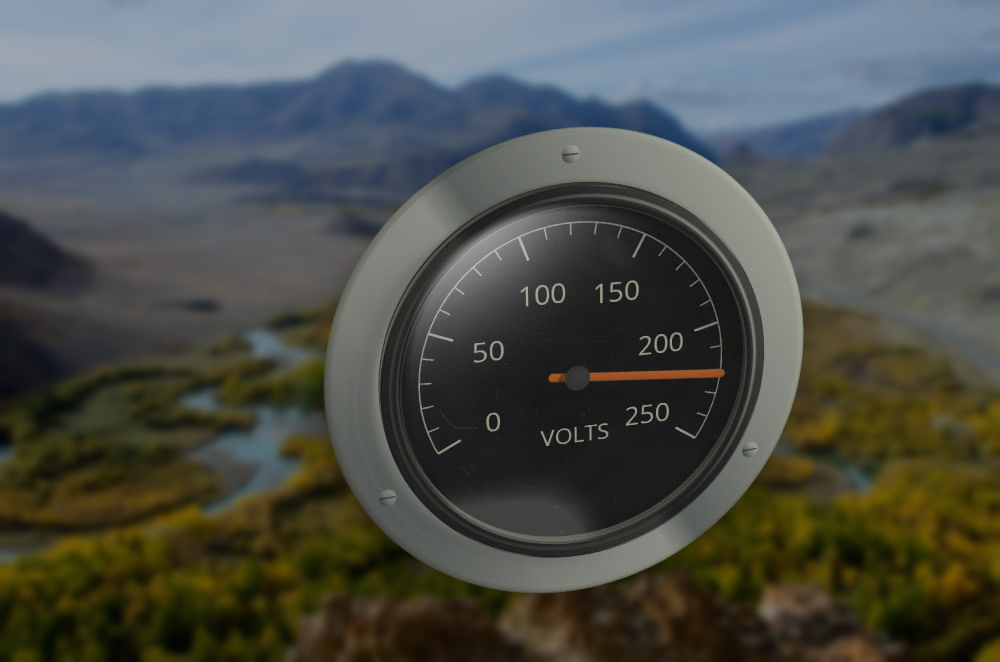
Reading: 220 V
